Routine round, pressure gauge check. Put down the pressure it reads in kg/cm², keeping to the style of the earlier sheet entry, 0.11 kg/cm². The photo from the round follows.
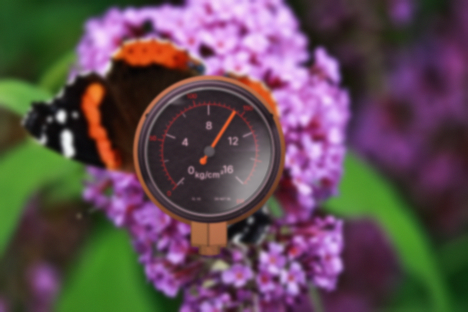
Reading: 10 kg/cm²
